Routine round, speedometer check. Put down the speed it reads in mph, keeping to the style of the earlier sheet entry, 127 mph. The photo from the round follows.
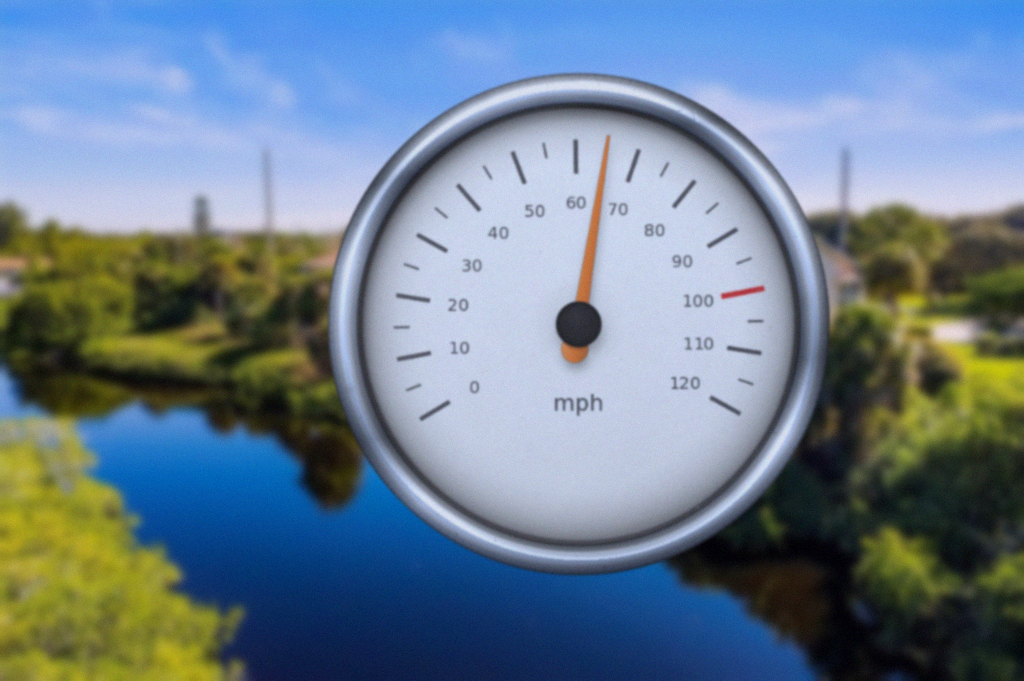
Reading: 65 mph
